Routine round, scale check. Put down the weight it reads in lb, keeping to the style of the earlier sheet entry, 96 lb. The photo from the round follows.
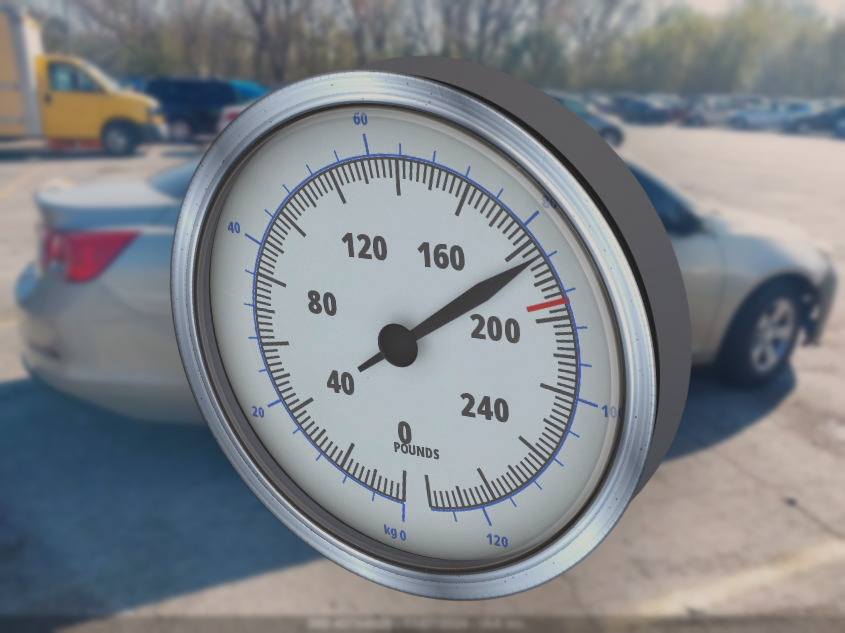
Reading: 184 lb
